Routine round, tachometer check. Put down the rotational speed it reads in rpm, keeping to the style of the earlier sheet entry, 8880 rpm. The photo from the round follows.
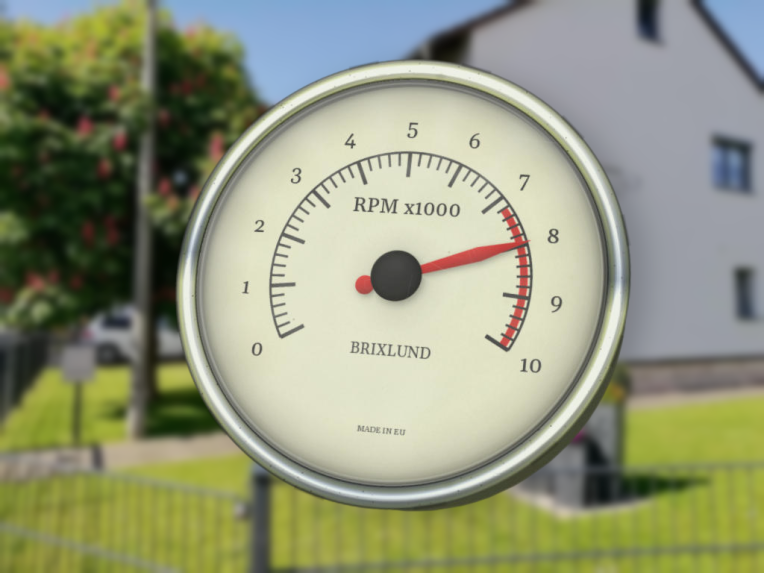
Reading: 8000 rpm
